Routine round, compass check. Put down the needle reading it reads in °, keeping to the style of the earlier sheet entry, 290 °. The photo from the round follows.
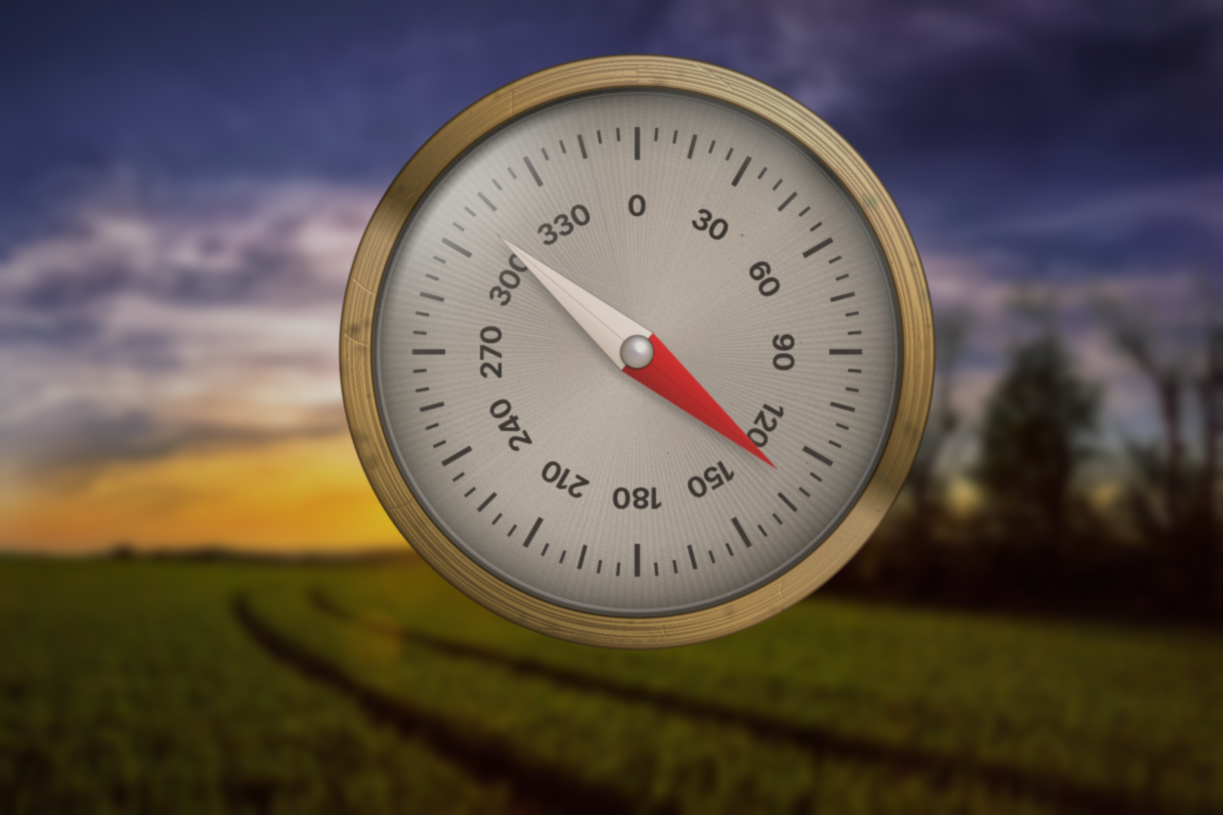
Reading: 130 °
